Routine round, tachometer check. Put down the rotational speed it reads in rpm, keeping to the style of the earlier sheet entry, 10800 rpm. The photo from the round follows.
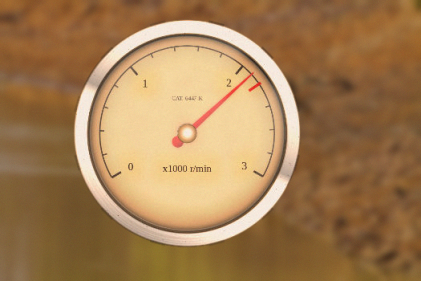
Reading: 2100 rpm
